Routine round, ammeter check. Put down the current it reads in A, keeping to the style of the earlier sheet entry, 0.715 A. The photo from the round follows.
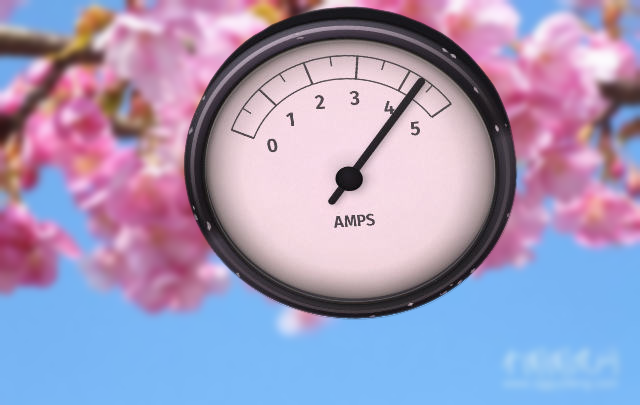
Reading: 4.25 A
